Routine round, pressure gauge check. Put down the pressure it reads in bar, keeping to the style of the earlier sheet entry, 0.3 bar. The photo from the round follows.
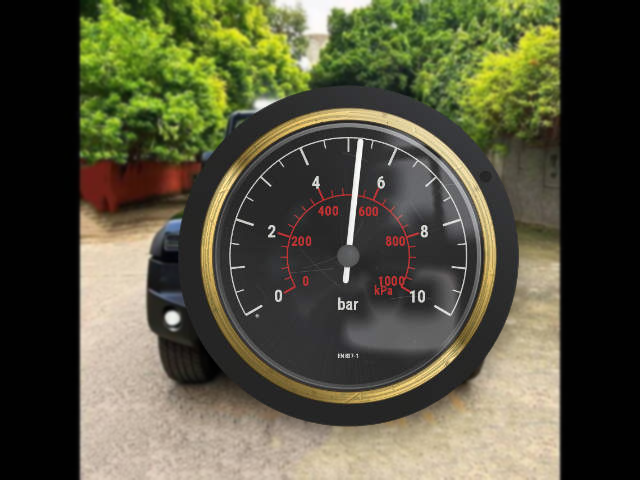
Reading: 5.25 bar
